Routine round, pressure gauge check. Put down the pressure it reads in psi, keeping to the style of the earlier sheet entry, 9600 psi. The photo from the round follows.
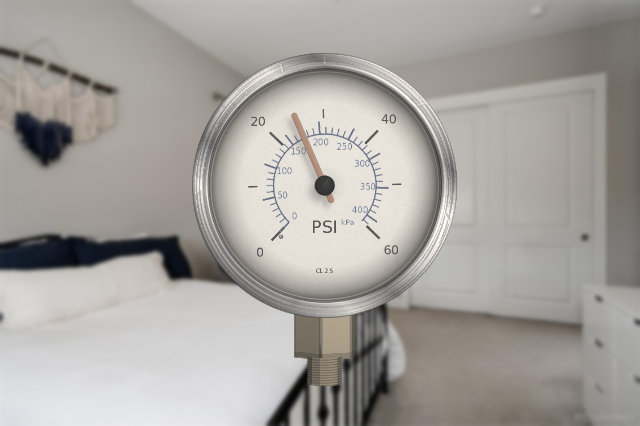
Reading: 25 psi
